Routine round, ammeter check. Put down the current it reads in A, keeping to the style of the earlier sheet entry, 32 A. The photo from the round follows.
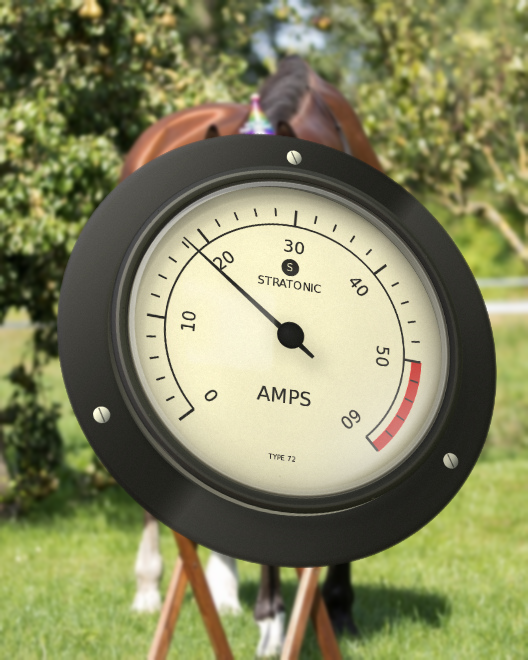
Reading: 18 A
